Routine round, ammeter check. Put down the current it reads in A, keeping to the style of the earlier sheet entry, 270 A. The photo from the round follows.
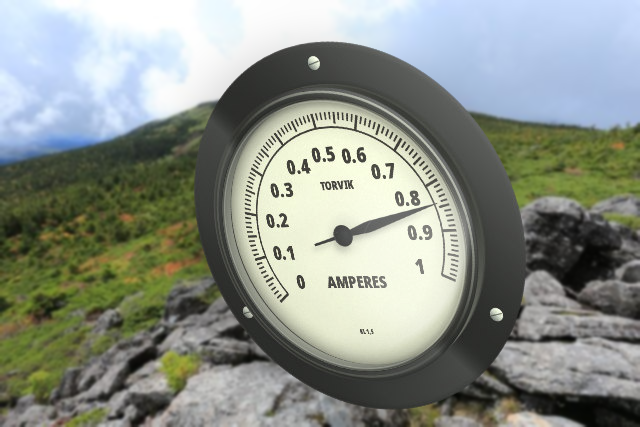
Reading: 0.84 A
